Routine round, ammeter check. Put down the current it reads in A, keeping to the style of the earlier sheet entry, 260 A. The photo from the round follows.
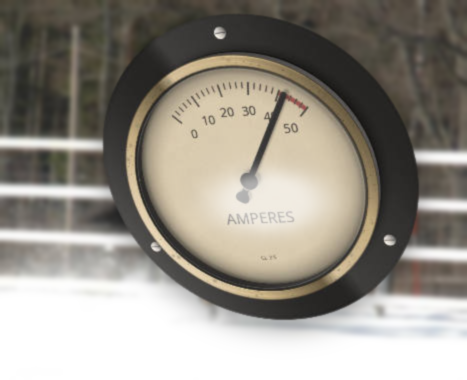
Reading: 42 A
